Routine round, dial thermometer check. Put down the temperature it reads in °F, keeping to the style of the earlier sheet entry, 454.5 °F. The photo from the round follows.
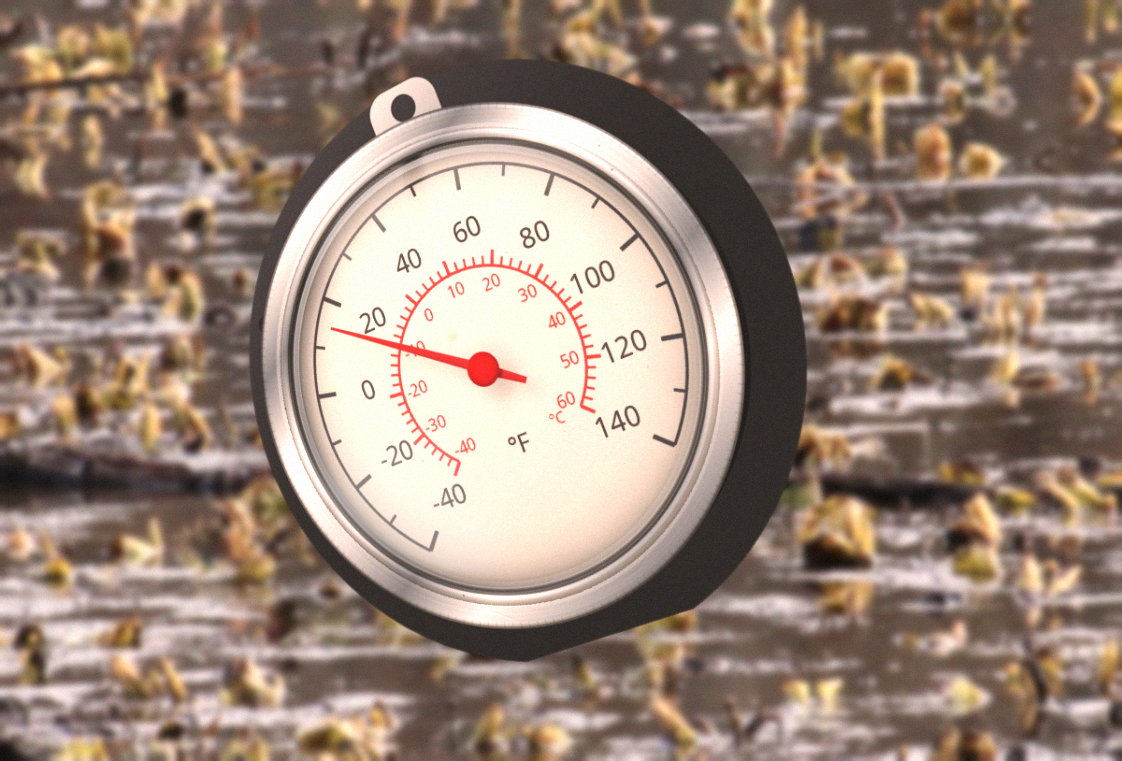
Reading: 15 °F
